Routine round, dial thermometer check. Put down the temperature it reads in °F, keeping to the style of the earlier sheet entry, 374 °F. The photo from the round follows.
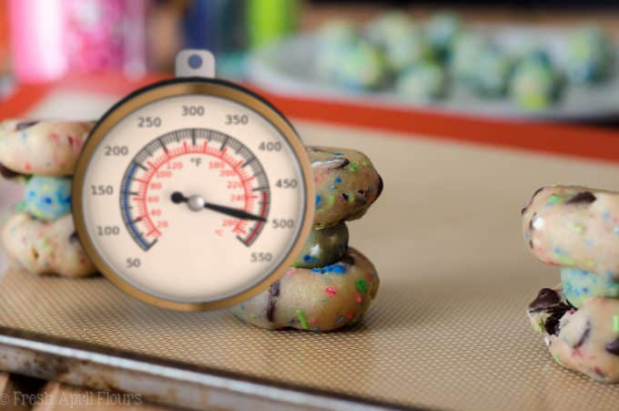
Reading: 500 °F
